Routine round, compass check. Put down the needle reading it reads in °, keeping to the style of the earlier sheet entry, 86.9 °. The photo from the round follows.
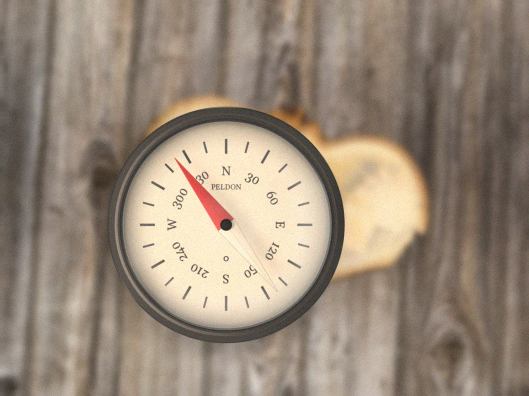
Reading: 322.5 °
